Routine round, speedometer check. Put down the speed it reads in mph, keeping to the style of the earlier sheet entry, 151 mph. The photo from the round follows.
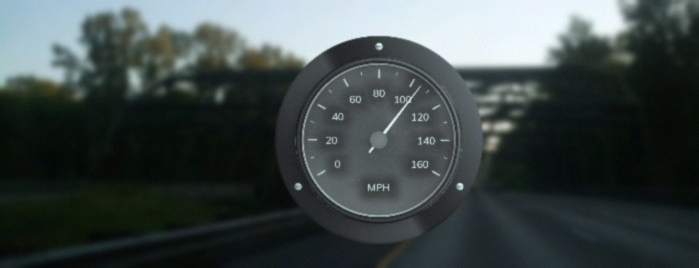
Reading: 105 mph
